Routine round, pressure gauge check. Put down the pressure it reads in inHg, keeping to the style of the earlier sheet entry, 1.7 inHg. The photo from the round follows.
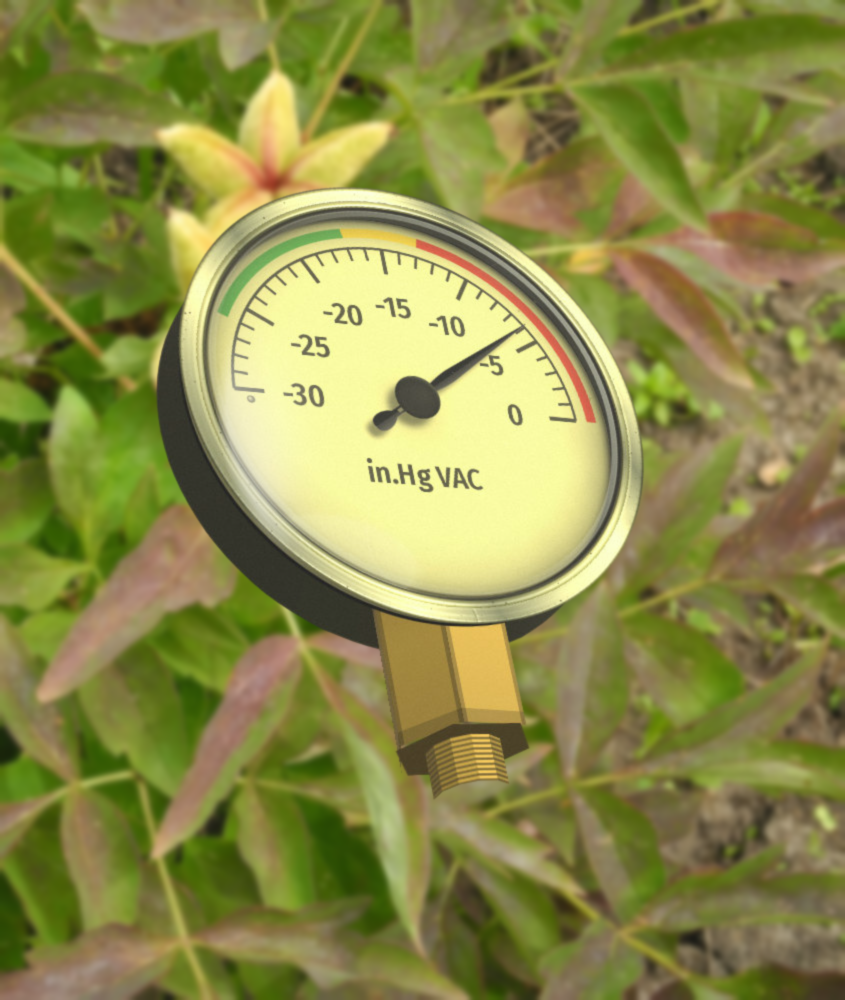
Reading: -6 inHg
